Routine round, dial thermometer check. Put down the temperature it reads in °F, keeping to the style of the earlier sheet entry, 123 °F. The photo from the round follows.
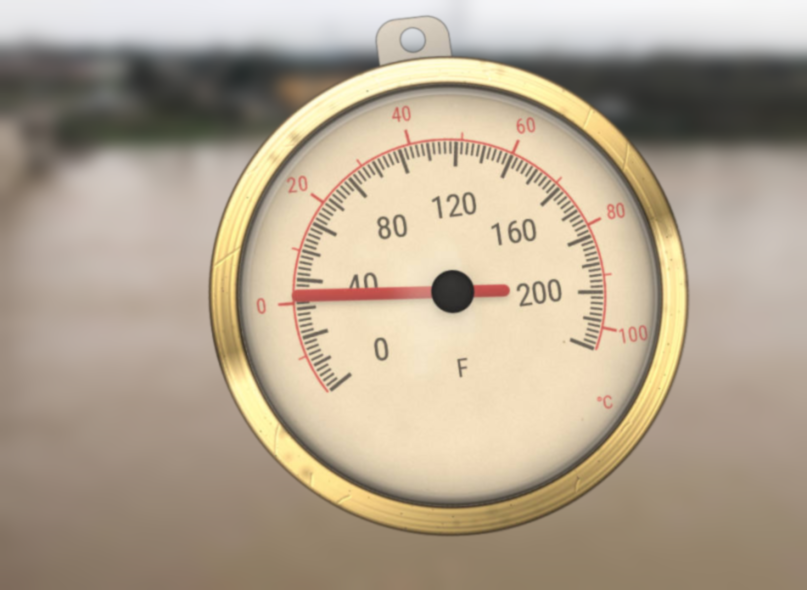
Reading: 34 °F
